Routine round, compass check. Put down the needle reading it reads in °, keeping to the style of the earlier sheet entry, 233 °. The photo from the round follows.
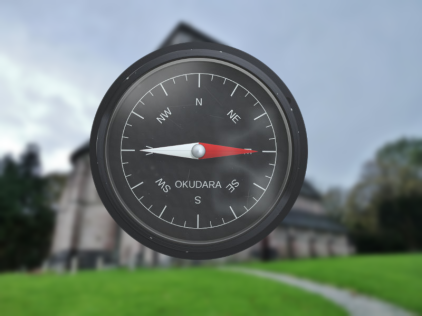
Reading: 90 °
